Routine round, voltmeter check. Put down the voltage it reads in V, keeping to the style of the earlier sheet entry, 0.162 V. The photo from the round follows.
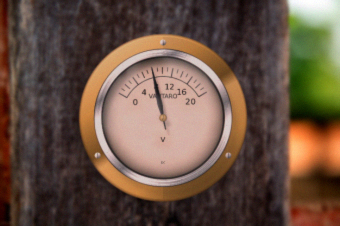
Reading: 8 V
